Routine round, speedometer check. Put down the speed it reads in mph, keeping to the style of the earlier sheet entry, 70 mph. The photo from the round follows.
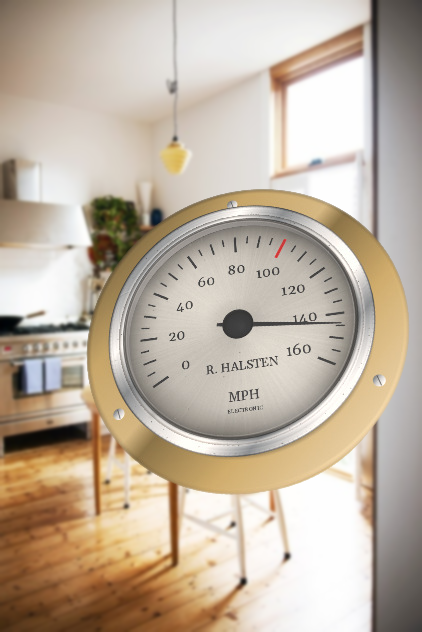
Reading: 145 mph
